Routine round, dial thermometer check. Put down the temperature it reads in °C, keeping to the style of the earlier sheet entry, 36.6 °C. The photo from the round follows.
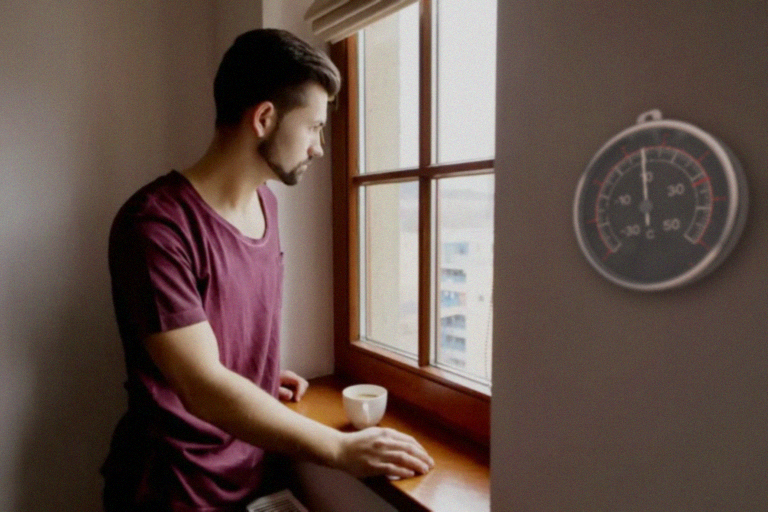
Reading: 10 °C
